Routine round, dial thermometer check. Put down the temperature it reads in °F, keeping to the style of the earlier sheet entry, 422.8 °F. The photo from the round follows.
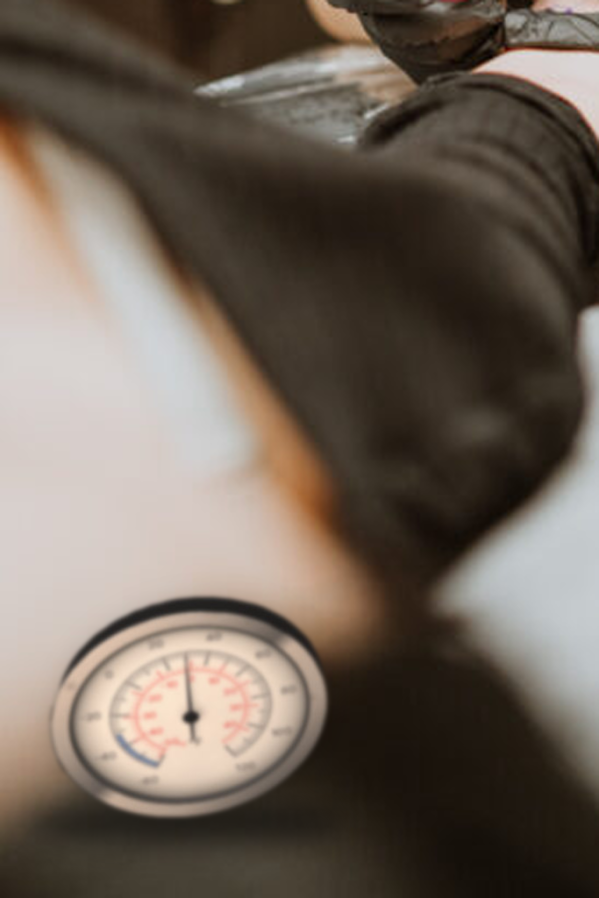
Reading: 30 °F
